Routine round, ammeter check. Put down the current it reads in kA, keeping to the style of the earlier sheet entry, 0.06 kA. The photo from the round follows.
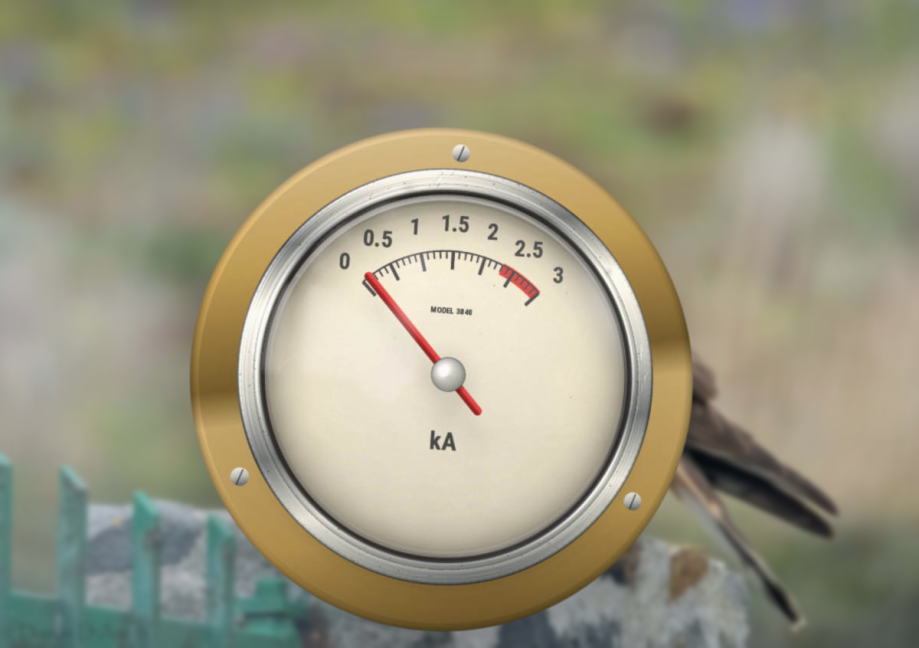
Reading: 0.1 kA
